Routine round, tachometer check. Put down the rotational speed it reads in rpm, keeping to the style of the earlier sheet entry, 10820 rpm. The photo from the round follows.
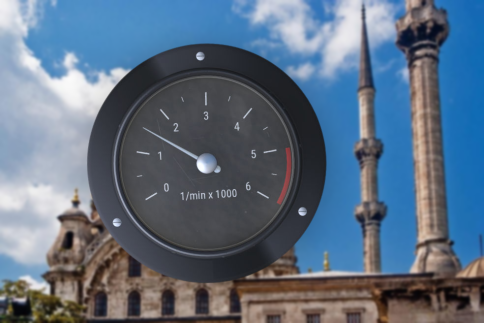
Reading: 1500 rpm
